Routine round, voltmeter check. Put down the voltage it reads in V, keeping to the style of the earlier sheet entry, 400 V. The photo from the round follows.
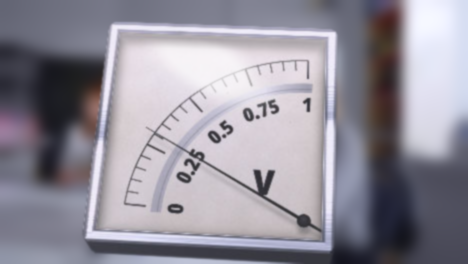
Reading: 0.3 V
